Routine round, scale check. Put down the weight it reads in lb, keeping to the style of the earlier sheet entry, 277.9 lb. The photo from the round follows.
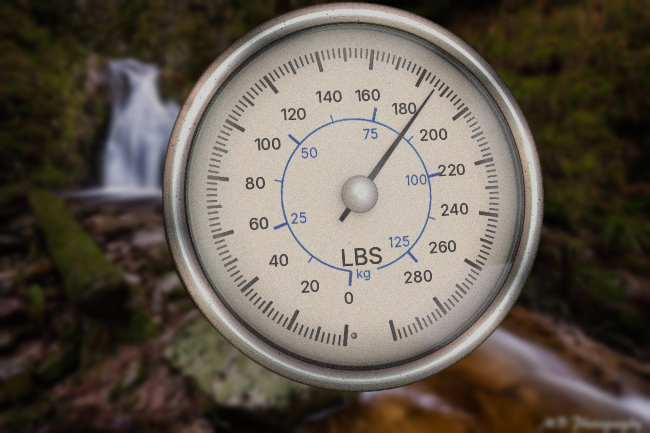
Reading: 186 lb
